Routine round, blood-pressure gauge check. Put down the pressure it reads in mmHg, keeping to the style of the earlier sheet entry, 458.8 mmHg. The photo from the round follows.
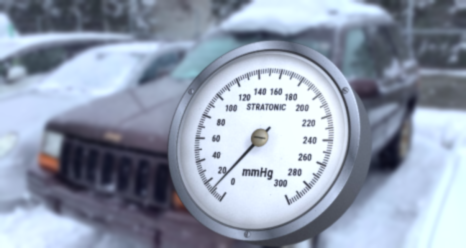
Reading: 10 mmHg
